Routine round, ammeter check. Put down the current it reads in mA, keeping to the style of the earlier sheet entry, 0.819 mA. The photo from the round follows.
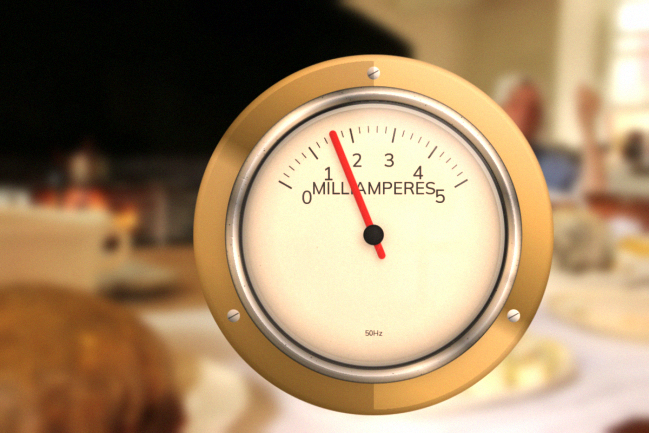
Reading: 1.6 mA
